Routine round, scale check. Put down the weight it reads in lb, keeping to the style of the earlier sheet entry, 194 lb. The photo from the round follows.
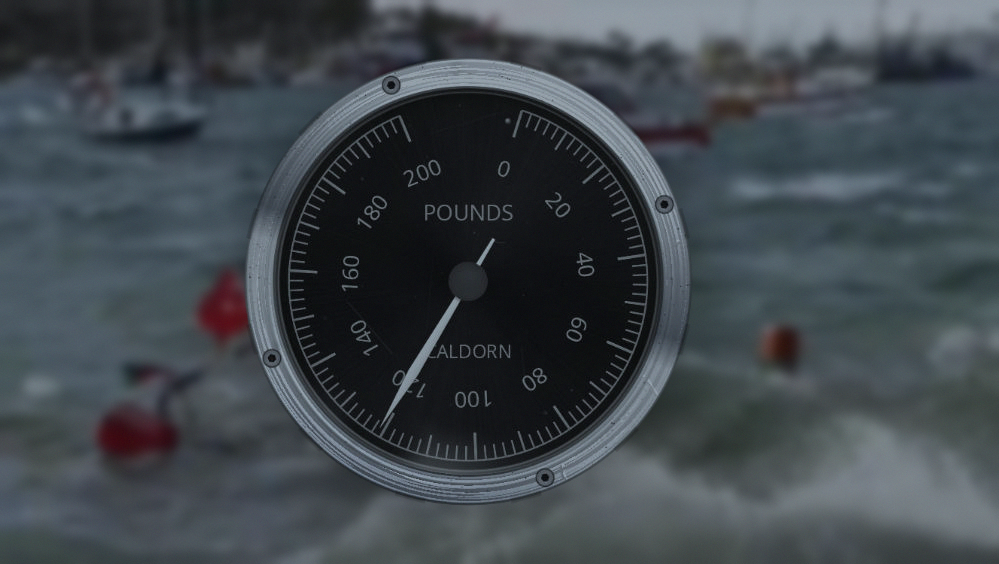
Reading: 121 lb
